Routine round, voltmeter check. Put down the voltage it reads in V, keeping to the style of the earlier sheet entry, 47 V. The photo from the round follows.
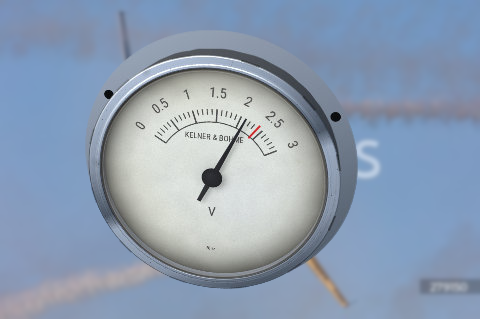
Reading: 2.1 V
